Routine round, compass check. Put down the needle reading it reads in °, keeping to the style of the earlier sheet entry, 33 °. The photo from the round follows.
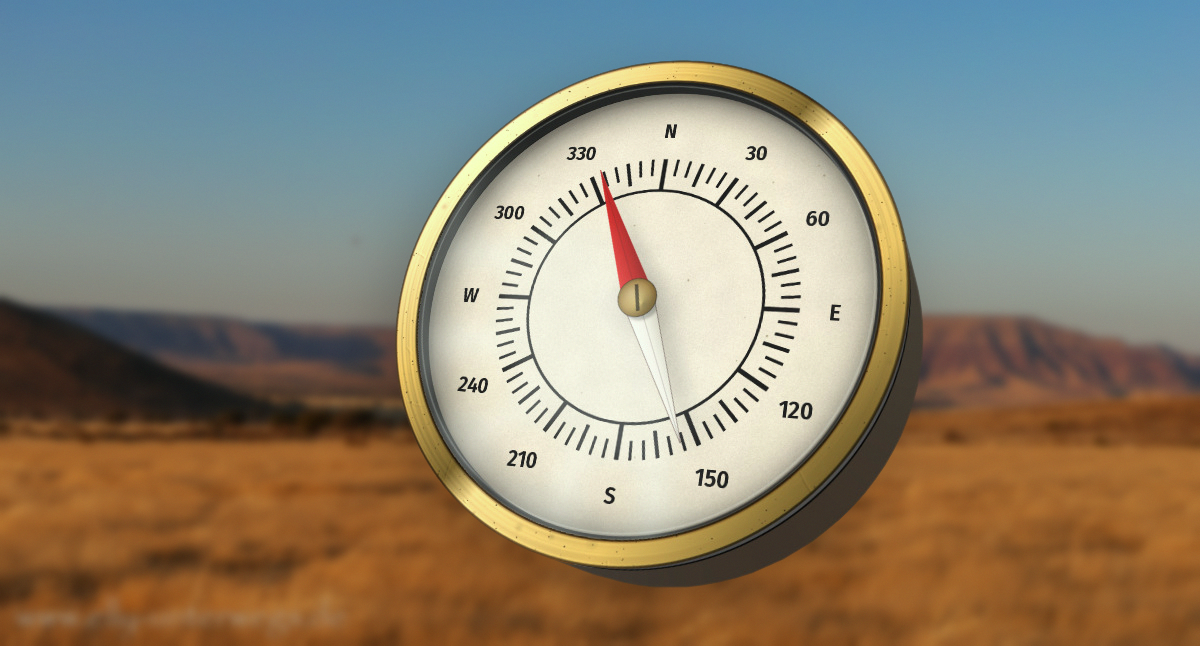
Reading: 335 °
